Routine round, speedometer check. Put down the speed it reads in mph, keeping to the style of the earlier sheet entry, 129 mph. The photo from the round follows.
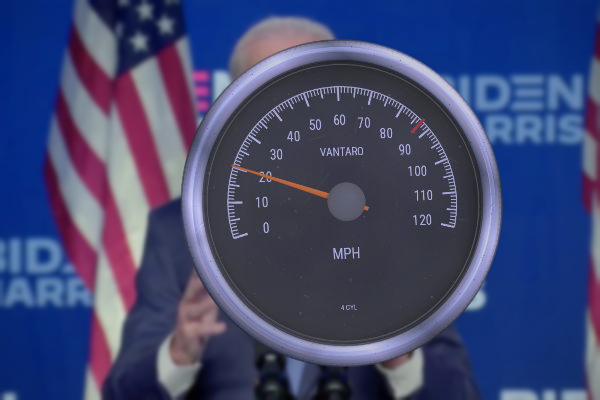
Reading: 20 mph
